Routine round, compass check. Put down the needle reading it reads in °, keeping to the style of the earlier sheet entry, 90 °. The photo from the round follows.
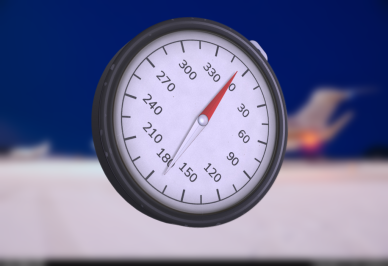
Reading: 352.5 °
